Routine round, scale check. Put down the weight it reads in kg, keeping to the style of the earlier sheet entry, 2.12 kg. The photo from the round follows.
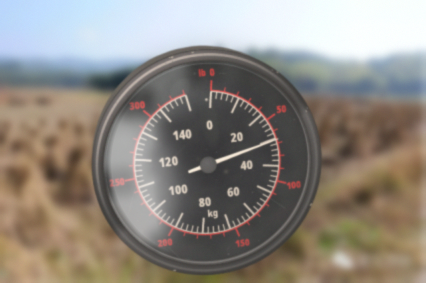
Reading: 30 kg
